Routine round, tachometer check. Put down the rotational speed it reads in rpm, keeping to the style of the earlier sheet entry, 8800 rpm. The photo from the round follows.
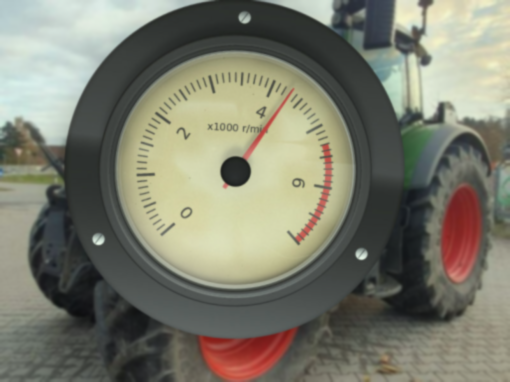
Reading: 4300 rpm
